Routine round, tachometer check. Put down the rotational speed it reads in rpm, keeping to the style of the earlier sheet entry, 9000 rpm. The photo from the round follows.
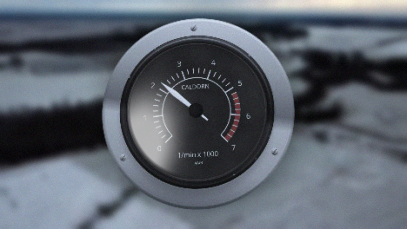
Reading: 2200 rpm
